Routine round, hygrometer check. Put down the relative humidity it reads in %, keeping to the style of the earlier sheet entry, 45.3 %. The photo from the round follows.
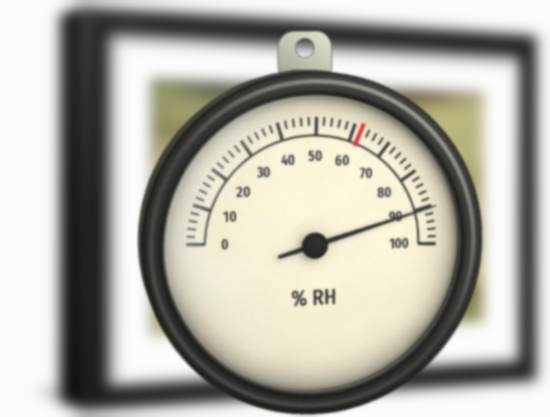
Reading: 90 %
